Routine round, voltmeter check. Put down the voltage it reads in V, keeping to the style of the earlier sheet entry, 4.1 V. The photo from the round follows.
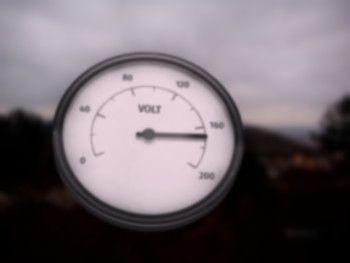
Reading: 170 V
